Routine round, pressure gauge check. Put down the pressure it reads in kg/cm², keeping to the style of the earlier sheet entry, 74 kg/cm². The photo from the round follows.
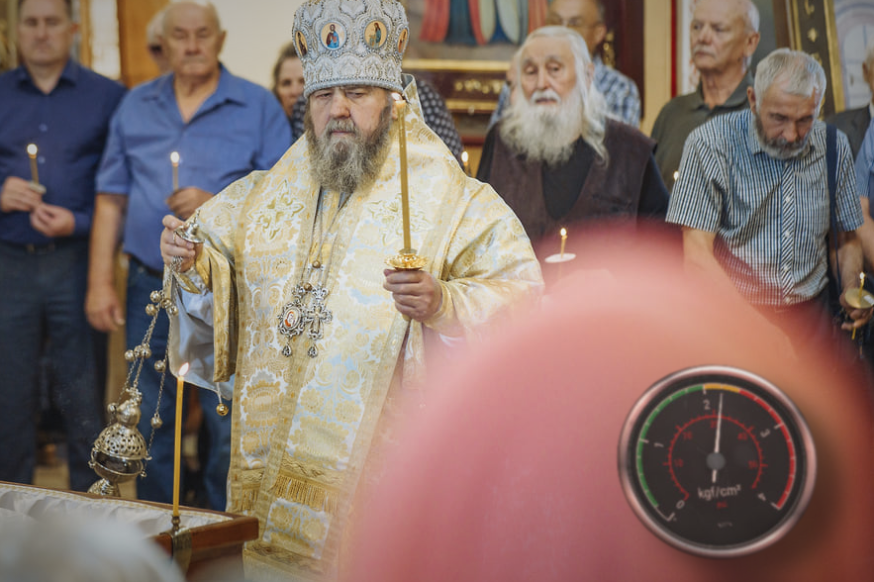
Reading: 2.2 kg/cm²
